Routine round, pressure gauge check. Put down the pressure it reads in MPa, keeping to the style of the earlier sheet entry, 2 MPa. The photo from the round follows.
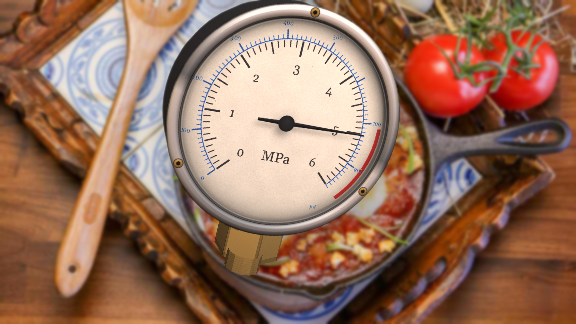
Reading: 5 MPa
